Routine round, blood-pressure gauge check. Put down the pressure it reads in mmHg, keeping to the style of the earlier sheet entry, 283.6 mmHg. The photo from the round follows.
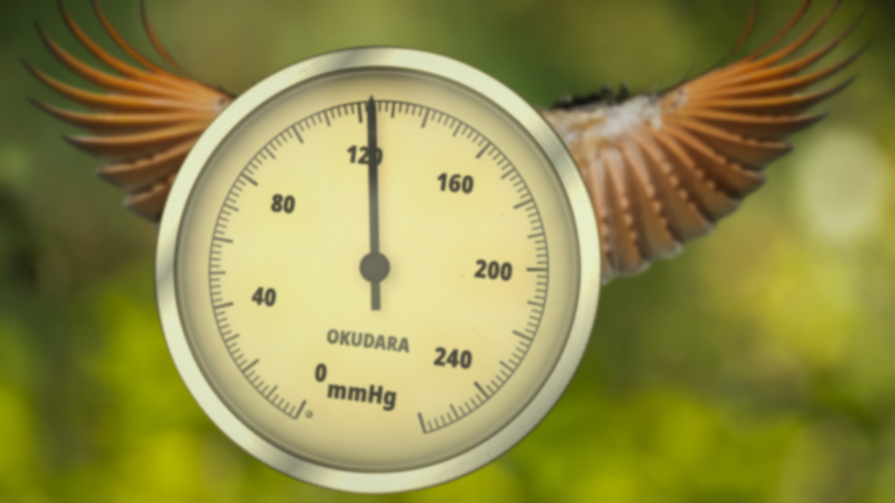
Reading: 124 mmHg
